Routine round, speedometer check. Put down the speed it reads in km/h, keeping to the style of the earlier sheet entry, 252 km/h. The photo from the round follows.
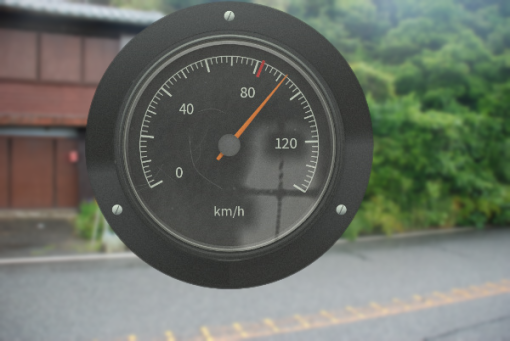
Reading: 92 km/h
